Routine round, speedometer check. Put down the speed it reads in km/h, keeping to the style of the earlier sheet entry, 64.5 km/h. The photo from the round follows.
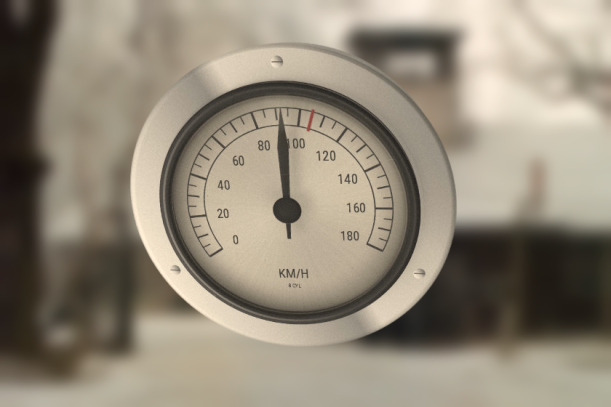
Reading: 92.5 km/h
